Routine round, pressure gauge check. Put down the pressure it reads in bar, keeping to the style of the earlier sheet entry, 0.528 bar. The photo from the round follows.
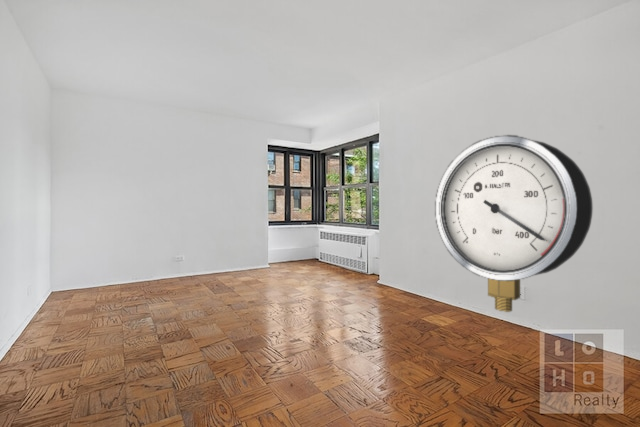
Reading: 380 bar
